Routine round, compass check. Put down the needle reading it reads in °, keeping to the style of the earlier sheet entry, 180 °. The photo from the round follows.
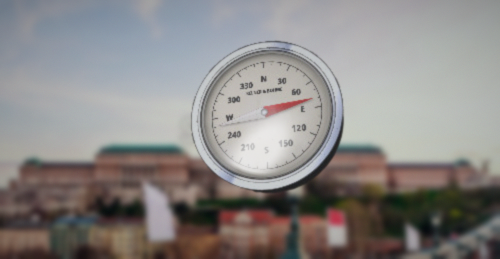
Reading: 80 °
